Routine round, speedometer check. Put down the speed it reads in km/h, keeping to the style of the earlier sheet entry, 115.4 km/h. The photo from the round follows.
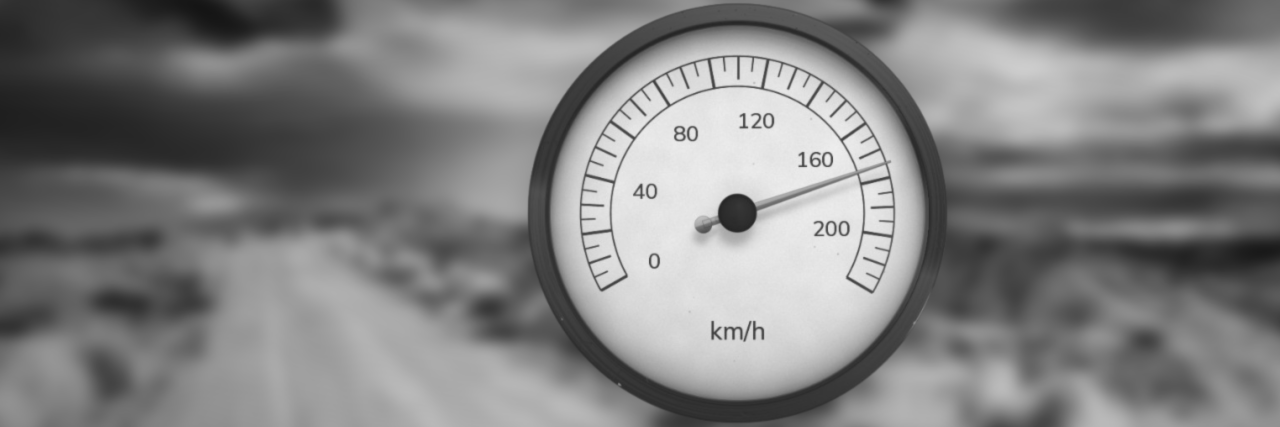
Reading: 175 km/h
